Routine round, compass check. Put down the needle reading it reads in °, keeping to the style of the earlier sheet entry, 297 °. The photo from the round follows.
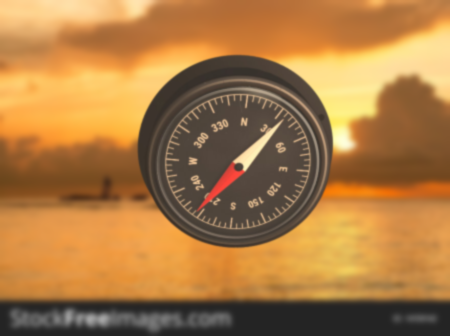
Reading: 215 °
